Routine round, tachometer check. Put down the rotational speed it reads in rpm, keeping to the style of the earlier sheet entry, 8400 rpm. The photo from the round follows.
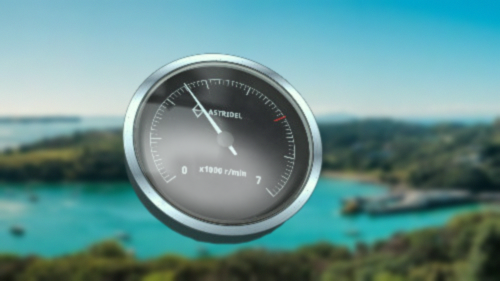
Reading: 2500 rpm
